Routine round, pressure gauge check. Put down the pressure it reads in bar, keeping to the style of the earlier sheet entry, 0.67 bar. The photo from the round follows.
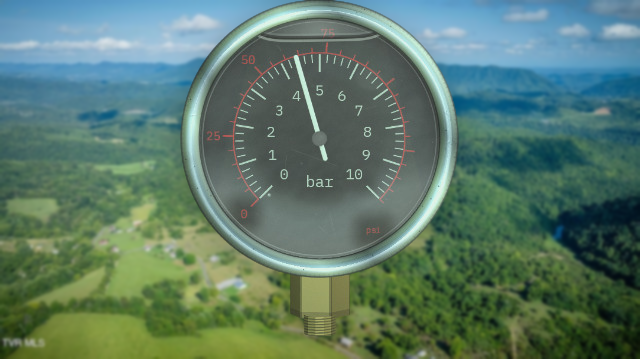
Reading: 4.4 bar
